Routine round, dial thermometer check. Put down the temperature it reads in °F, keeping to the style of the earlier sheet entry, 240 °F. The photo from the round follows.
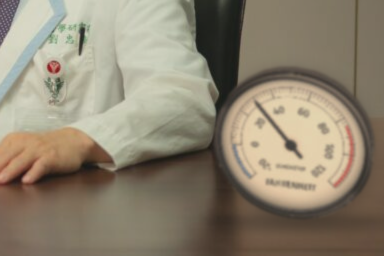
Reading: 30 °F
